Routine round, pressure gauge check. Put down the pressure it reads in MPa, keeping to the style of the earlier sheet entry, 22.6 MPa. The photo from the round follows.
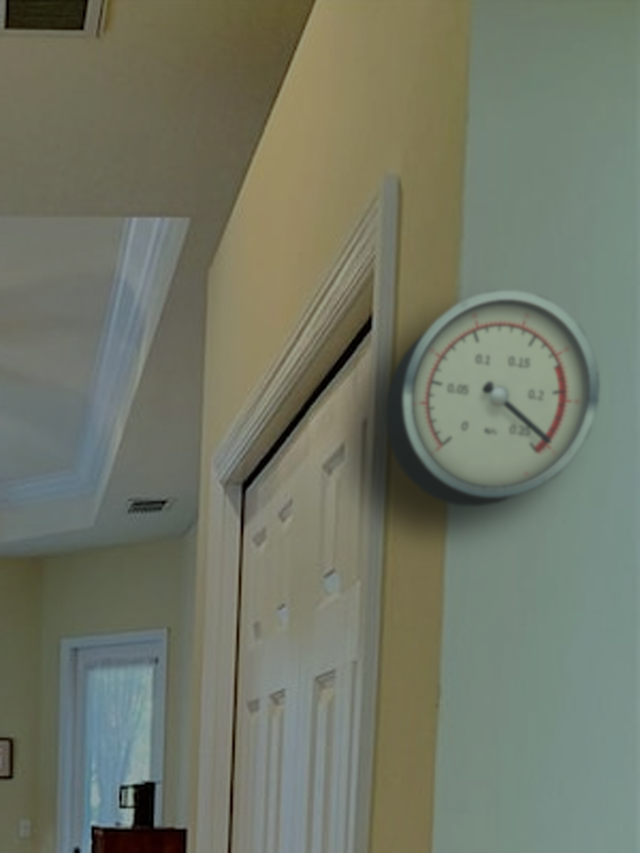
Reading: 0.24 MPa
